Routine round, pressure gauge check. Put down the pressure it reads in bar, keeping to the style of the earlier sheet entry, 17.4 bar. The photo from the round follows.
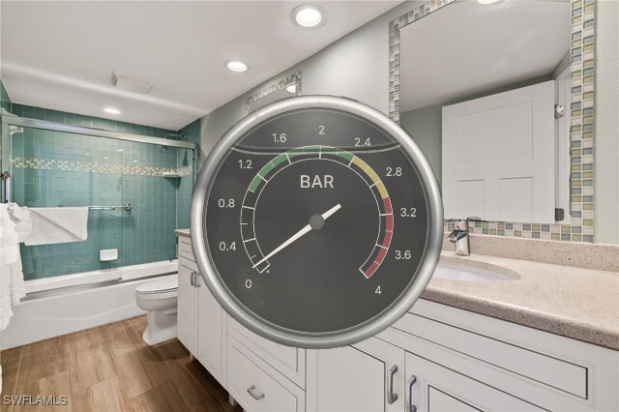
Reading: 0.1 bar
